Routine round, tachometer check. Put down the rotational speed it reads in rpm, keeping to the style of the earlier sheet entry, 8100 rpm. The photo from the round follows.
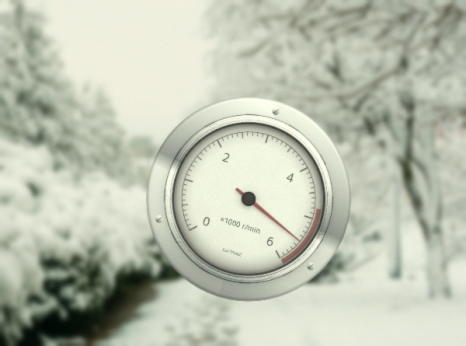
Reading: 5500 rpm
